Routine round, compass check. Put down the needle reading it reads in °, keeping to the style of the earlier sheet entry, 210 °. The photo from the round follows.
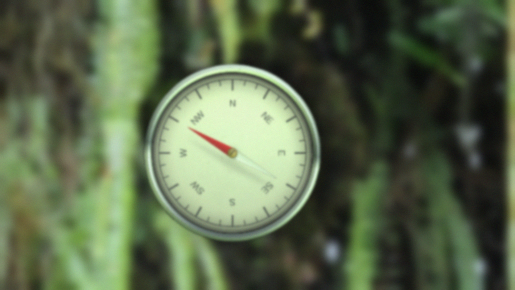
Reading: 300 °
